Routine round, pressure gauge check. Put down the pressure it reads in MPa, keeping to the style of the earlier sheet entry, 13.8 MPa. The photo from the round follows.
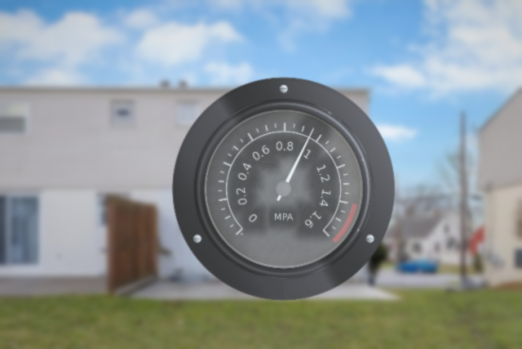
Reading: 0.95 MPa
